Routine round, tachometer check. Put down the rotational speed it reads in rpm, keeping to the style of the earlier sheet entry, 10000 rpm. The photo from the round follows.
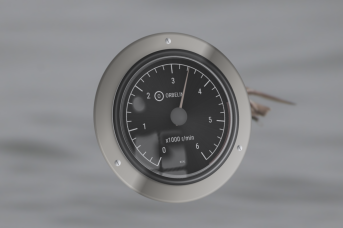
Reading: 3400 rpm
